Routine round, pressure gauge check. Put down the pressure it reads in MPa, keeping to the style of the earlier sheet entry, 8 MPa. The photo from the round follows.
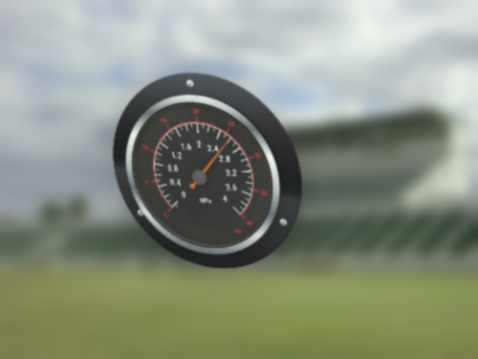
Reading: 2.6 MPa
